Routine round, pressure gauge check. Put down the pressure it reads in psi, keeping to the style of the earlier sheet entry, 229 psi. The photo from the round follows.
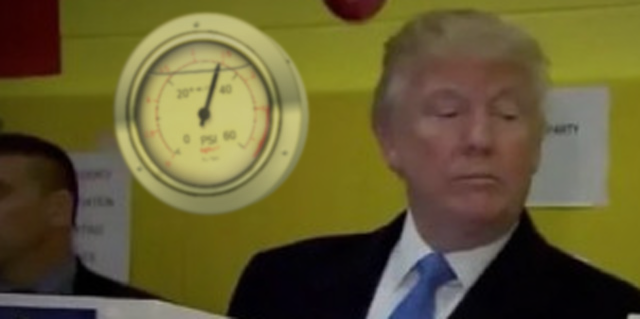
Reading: 35 psi
